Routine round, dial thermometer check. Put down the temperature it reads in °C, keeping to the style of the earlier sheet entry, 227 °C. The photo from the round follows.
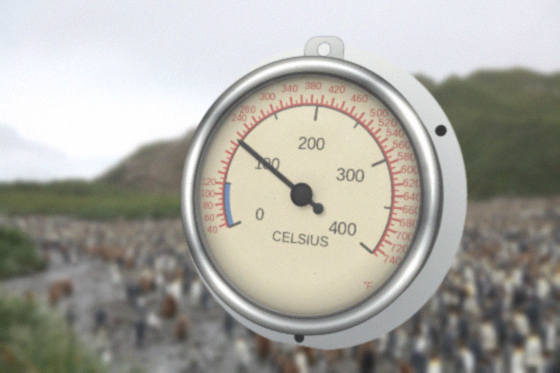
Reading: 100 °C
